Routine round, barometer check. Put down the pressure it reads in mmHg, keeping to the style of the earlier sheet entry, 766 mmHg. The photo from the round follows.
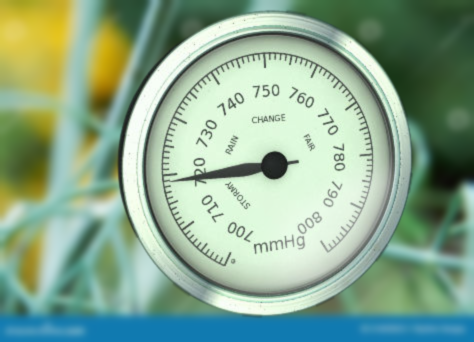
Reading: 719 mmHg
